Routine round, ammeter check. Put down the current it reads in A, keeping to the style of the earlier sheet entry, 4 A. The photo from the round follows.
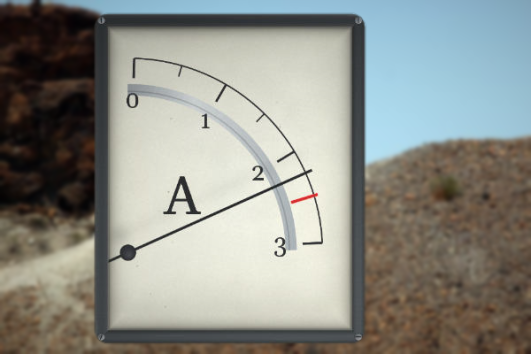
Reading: 2.25 A
